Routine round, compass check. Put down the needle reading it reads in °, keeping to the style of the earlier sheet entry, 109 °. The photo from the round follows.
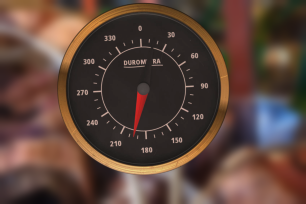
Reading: 195 °
